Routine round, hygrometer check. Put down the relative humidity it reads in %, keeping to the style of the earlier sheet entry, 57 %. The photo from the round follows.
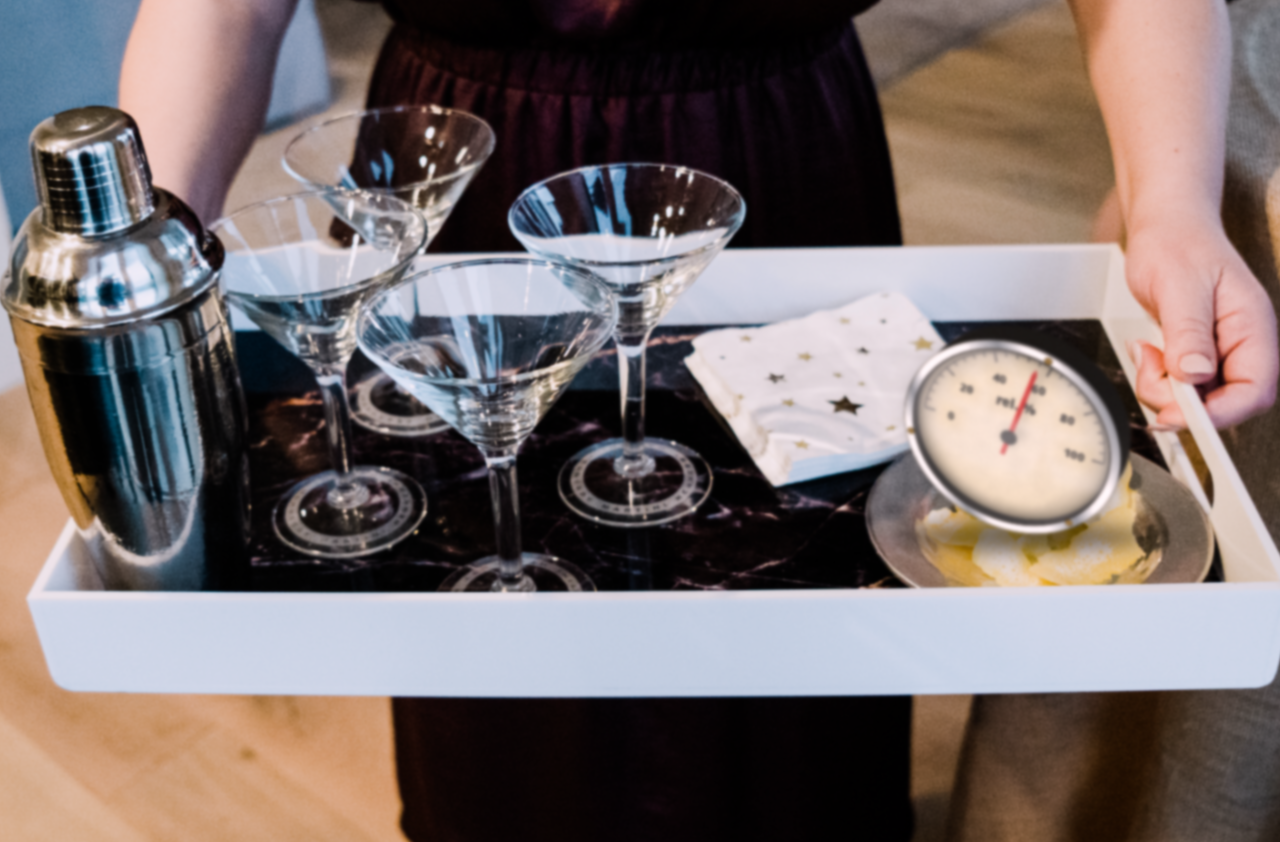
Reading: 56 %
